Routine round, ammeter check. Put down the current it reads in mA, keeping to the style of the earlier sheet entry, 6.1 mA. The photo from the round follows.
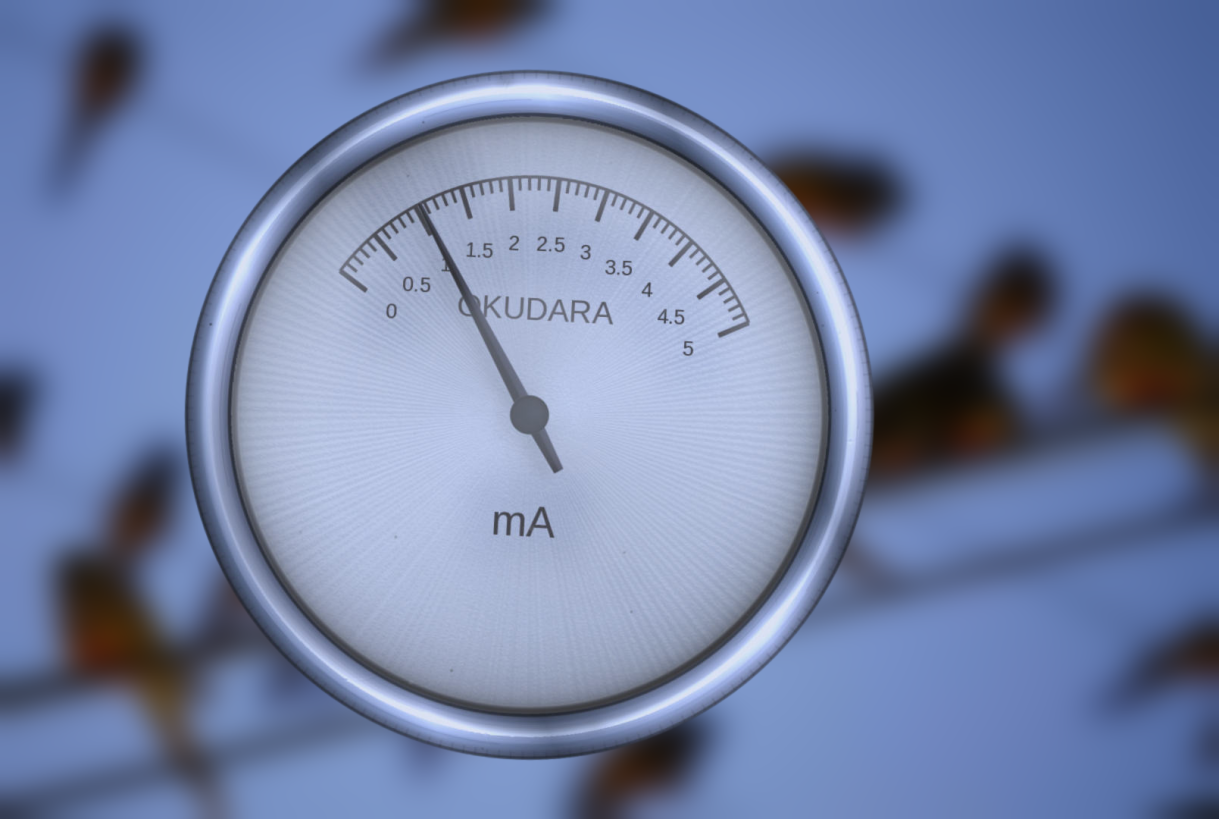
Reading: 1.05 mA
